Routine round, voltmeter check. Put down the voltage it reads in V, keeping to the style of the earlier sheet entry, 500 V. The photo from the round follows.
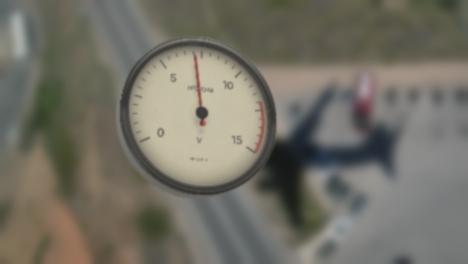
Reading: 7 V
